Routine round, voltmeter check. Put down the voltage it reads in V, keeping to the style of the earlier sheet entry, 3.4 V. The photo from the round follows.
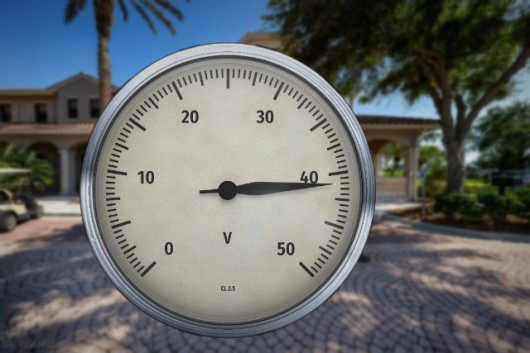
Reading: 41 V
